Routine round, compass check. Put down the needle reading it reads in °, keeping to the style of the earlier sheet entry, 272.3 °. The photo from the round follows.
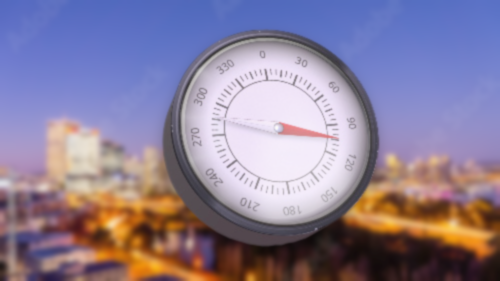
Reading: 105 °
